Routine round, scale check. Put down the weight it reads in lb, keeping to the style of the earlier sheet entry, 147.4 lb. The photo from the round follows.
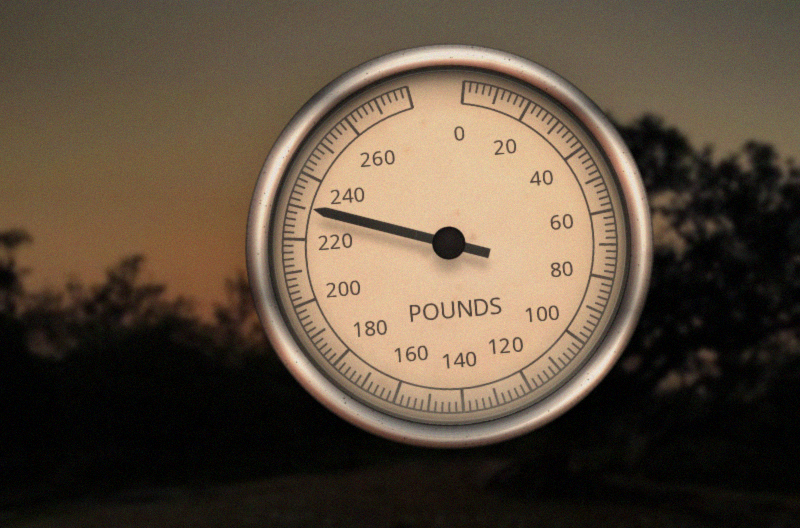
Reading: 230 lb
